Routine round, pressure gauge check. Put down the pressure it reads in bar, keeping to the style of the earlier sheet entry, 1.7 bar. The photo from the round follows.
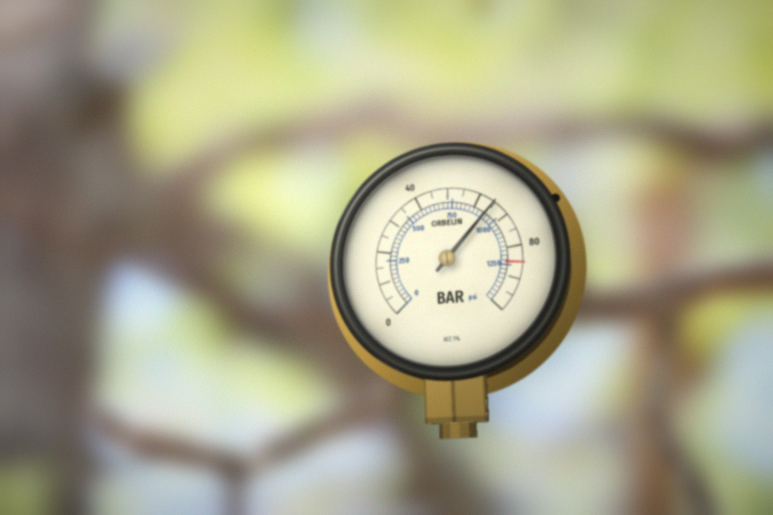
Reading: 65 bar
